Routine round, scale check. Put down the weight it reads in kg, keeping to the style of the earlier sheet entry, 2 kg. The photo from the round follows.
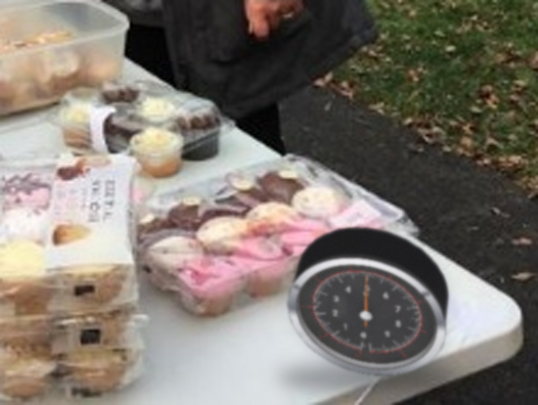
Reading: 5 kg
